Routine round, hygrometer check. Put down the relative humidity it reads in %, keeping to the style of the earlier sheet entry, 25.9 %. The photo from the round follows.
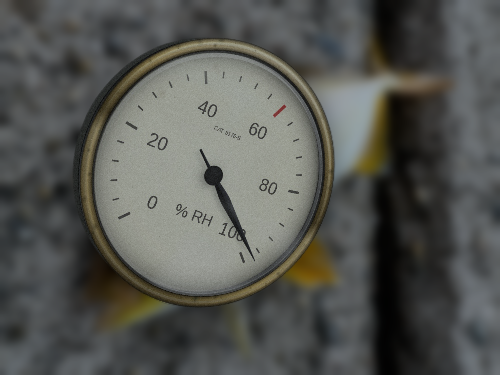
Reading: 98 %
